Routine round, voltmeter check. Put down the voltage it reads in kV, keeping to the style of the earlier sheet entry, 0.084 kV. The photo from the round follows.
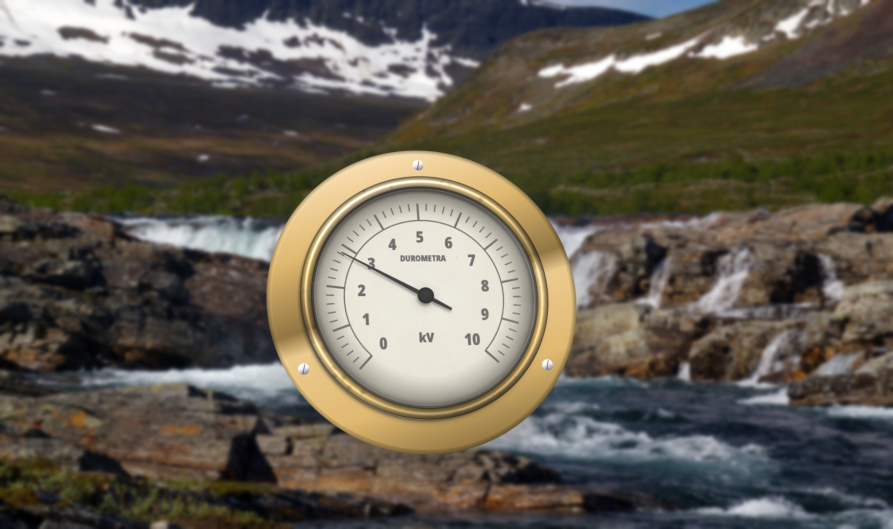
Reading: 2.8 kV
